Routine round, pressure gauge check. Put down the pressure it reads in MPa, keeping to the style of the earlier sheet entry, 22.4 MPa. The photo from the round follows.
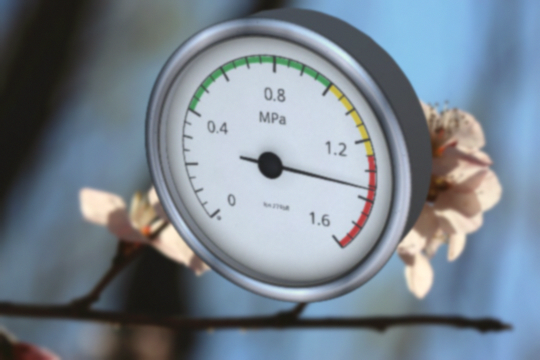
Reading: 1.35 MPa
